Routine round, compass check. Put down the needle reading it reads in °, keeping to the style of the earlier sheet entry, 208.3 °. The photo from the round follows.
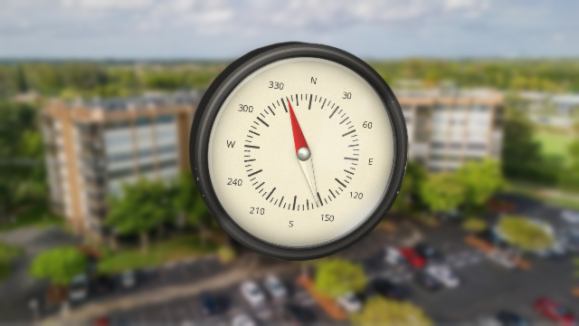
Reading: 335 °
